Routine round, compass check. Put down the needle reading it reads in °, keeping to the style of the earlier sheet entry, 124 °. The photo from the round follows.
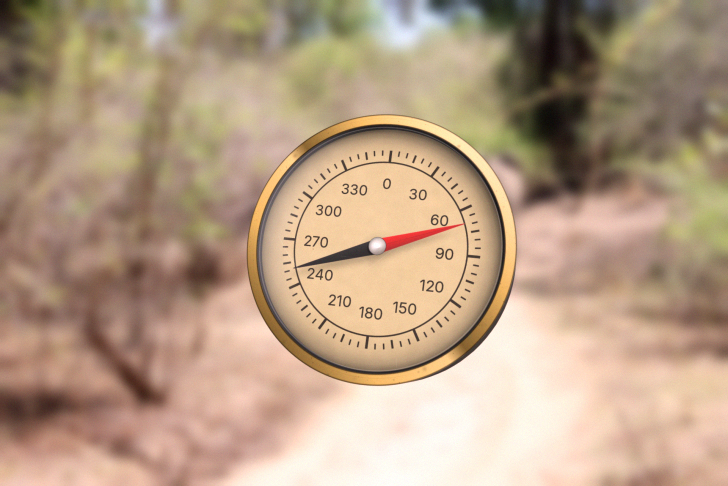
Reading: 70 °
